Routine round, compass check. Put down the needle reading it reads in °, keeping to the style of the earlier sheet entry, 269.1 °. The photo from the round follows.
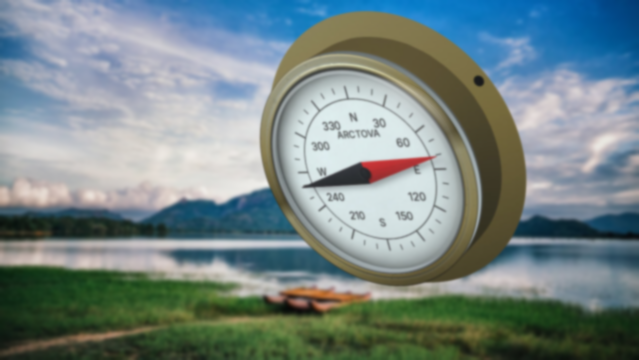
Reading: 80 °
